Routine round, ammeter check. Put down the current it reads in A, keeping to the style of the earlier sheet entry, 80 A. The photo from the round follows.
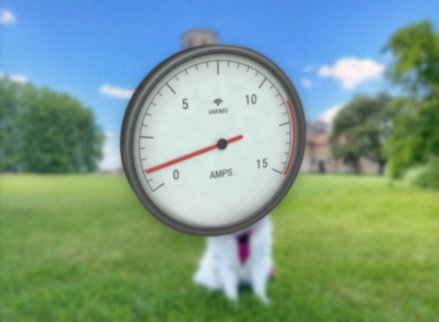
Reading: 1 A
